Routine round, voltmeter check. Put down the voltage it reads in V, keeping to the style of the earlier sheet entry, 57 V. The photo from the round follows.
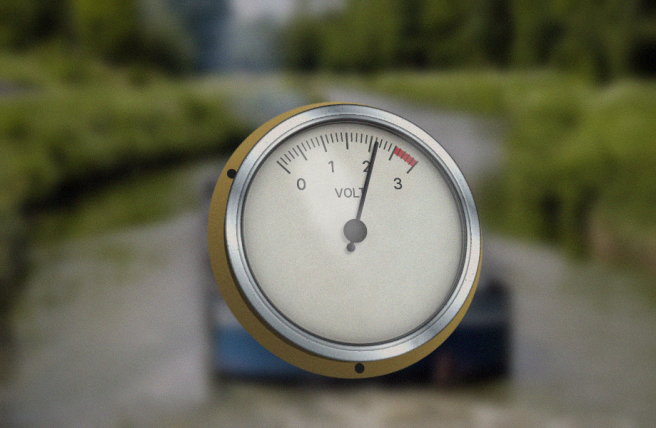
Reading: 2.1 V
